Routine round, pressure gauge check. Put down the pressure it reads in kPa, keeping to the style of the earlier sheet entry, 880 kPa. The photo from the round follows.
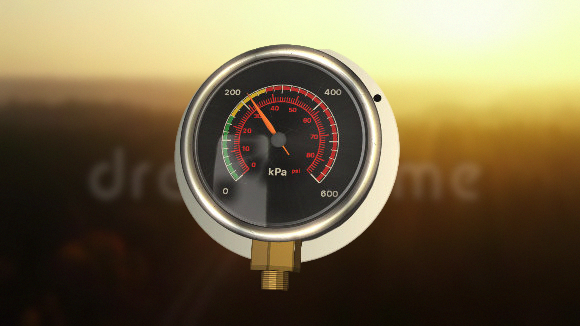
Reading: 220 kPa
